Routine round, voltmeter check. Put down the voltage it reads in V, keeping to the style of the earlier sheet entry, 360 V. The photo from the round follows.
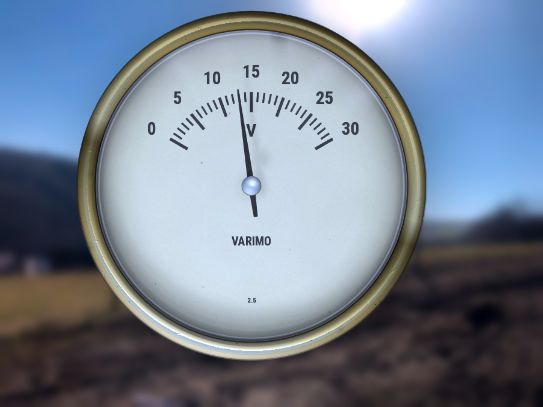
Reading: 13 V
